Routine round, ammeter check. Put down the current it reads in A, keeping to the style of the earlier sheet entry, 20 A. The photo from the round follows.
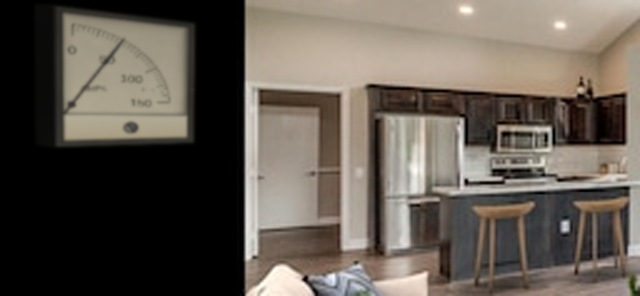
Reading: 50 A
